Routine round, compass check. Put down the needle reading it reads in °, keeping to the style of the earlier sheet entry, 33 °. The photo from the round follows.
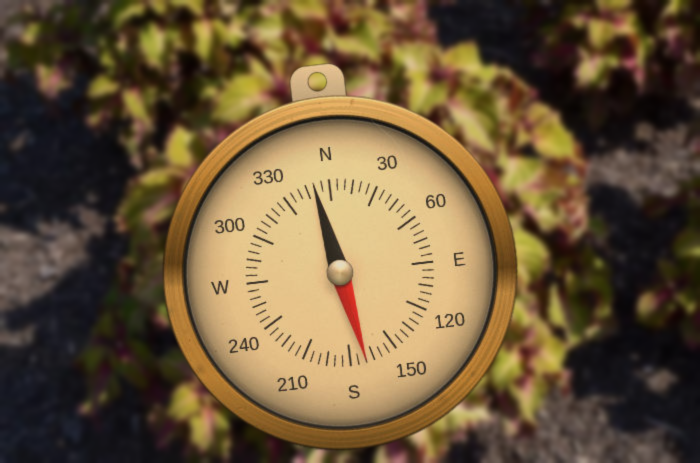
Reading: 170 °
